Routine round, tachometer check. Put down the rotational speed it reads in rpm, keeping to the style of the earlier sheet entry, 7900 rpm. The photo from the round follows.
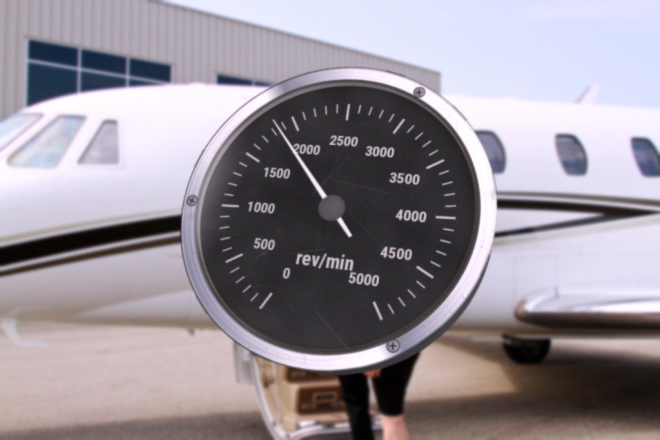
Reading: 1850 rpm
